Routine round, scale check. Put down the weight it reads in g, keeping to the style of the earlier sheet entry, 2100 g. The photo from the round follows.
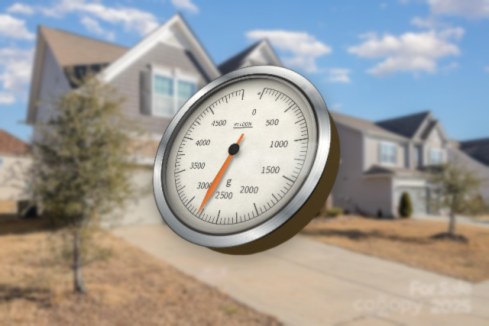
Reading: 2750 g
